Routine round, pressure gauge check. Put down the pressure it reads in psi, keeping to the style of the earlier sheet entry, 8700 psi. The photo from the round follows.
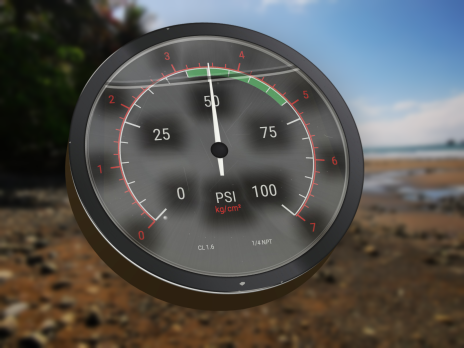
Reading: 50 psi
